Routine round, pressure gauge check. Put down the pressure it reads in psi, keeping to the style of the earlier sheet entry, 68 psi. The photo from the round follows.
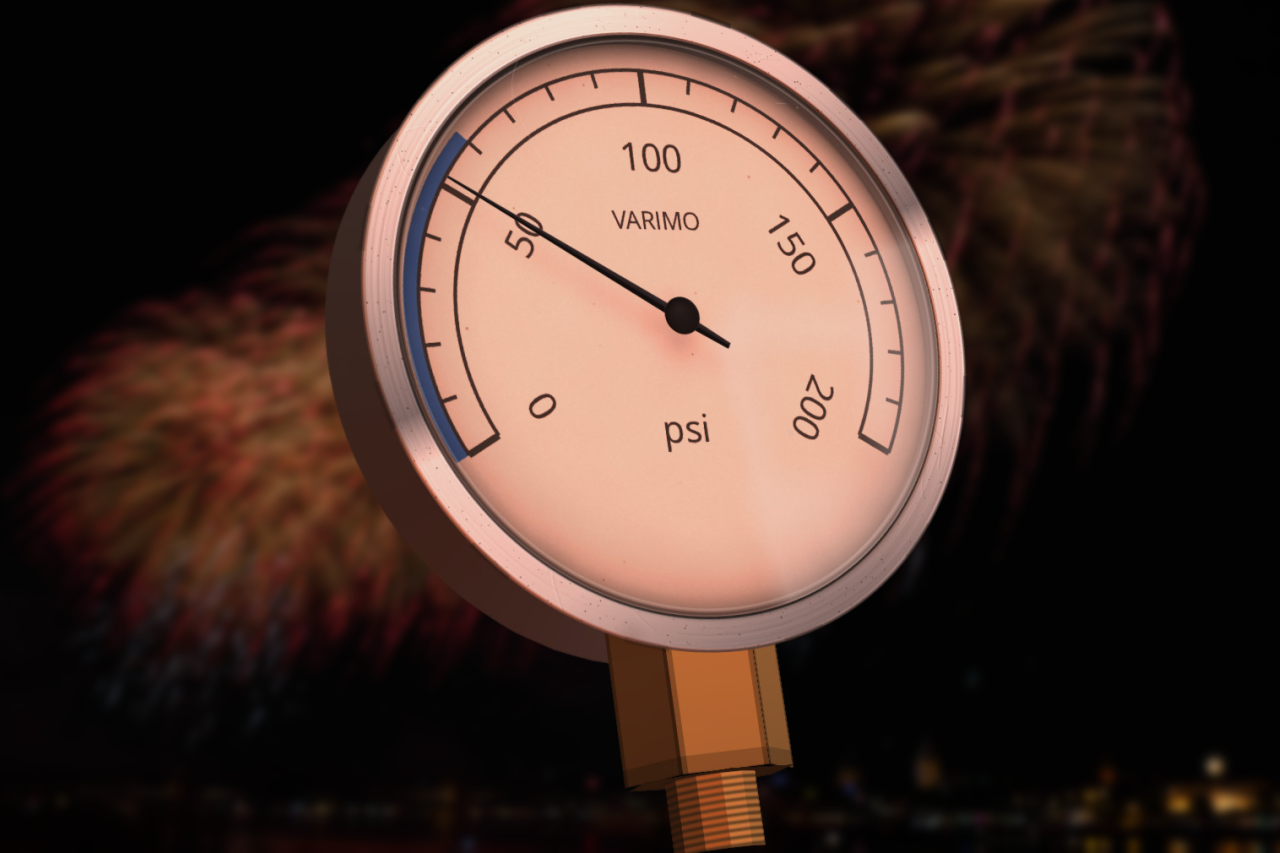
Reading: 50 psi
